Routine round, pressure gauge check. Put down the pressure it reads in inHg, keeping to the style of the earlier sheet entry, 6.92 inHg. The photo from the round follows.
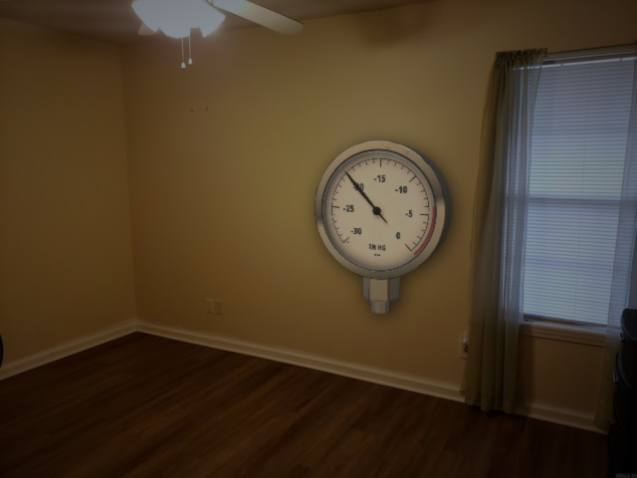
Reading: -20 inHg
